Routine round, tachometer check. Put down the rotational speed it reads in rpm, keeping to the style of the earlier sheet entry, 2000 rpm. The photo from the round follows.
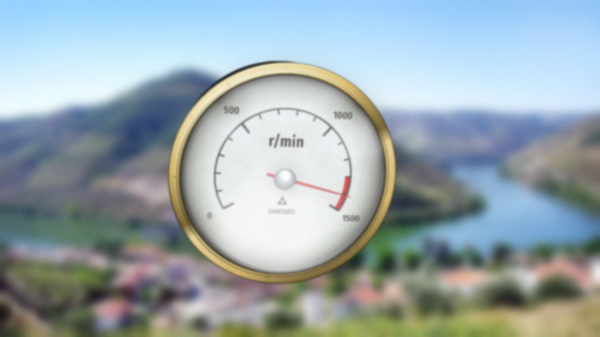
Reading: 1400 rpm
